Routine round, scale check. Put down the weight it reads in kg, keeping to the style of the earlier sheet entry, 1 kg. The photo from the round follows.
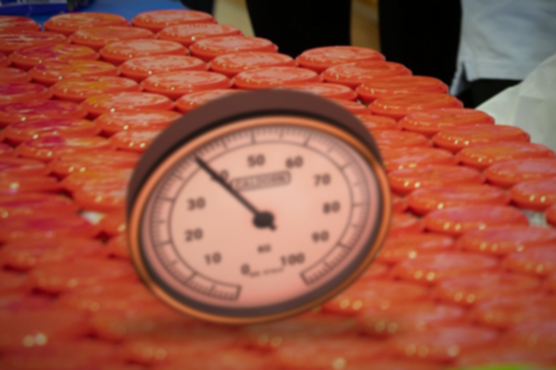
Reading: 40 kg
